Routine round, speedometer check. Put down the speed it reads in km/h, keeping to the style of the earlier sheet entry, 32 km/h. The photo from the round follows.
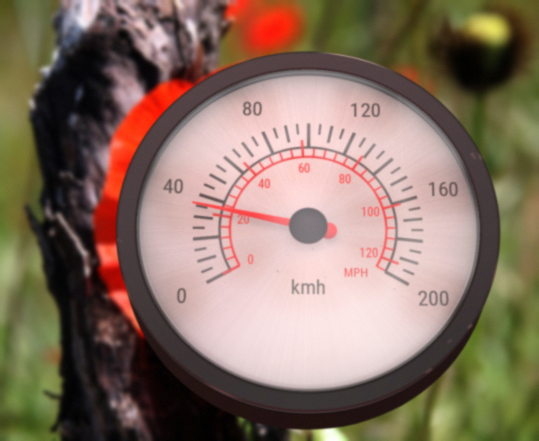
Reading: 35 km/h
